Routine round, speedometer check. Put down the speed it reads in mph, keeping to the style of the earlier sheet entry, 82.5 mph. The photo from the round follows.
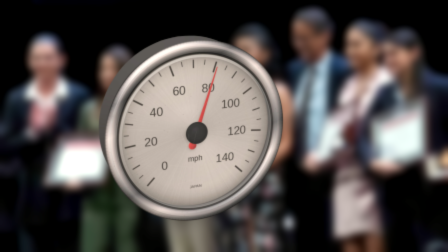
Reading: 80 mph
